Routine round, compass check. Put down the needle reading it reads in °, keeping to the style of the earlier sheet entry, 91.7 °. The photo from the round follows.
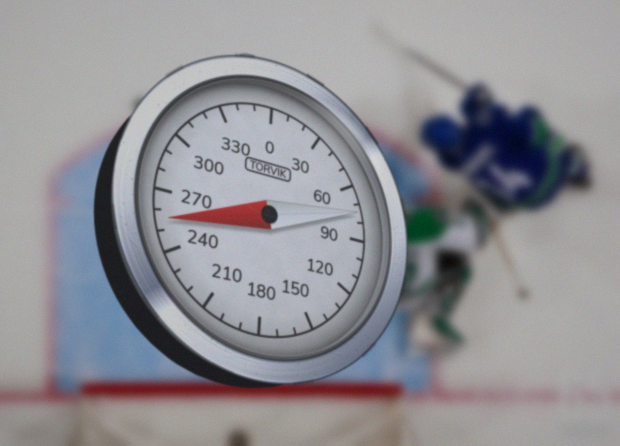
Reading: 255 °
